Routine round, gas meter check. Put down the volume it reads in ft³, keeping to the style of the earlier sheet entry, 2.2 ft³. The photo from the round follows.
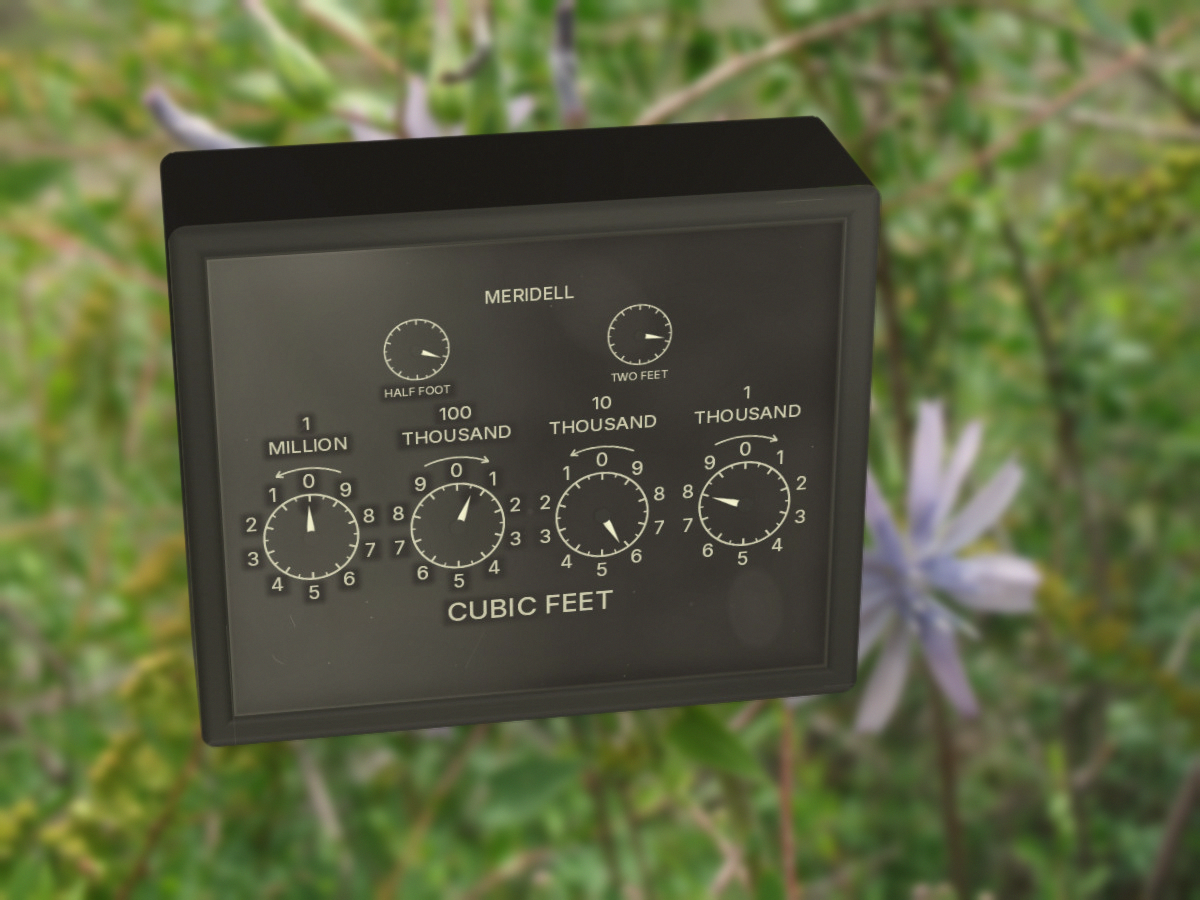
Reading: 5800 ft³
